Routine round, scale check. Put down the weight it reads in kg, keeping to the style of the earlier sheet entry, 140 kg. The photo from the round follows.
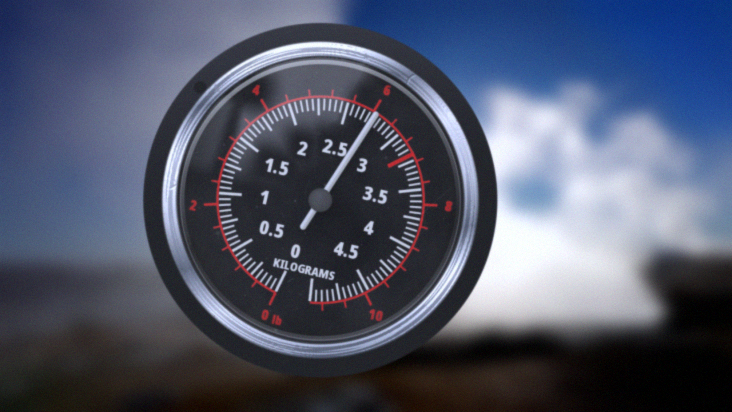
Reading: 2.75 kg
